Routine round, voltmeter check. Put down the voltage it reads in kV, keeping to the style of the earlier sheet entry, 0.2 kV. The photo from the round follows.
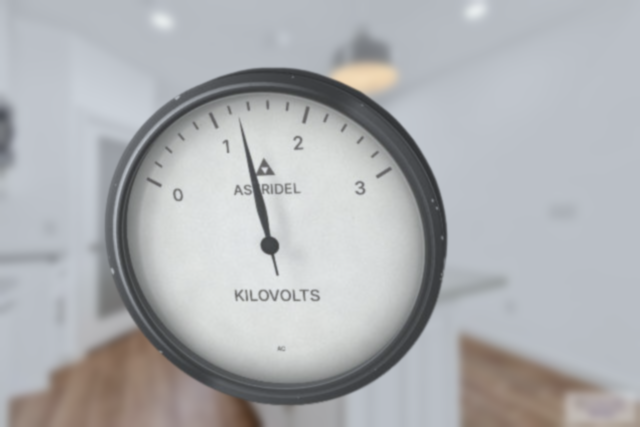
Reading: 1.3 kV
